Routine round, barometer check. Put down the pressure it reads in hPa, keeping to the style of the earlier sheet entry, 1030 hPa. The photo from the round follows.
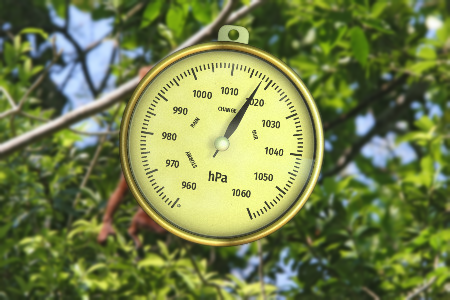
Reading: 1018 hPa
